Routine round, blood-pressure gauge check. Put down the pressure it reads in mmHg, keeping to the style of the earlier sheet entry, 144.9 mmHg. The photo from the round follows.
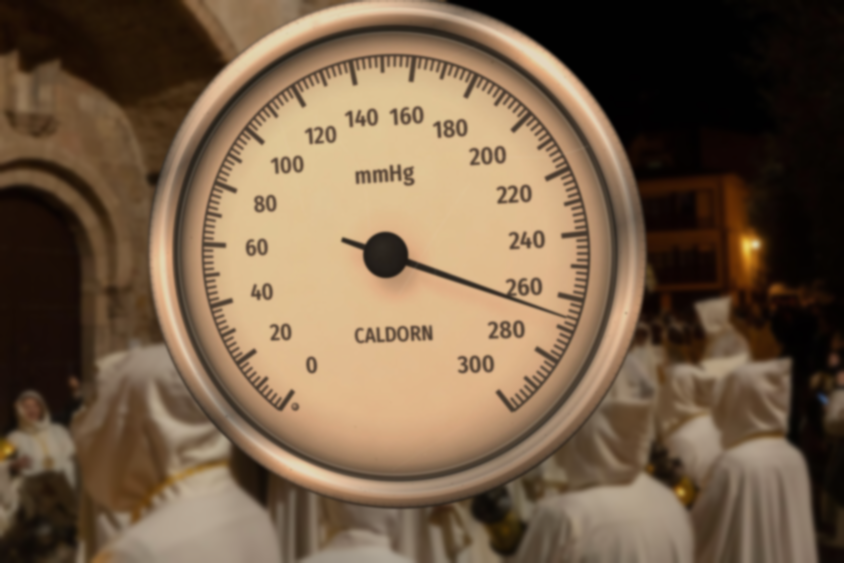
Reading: 266 mmHg
